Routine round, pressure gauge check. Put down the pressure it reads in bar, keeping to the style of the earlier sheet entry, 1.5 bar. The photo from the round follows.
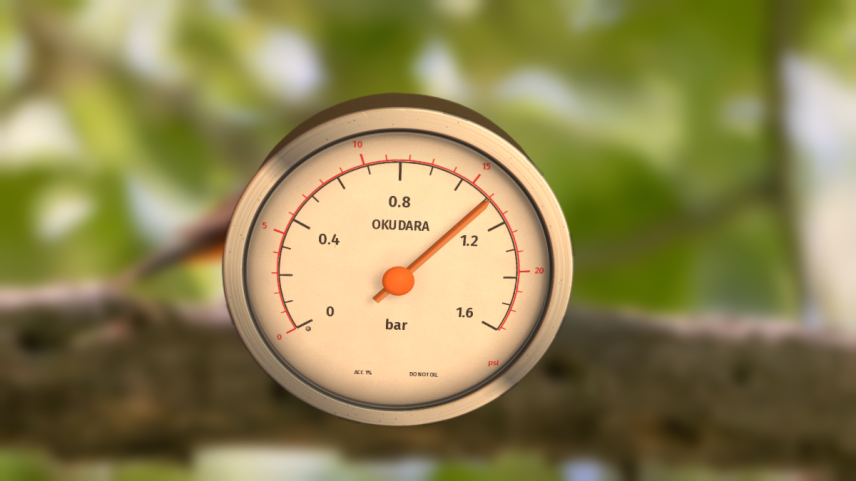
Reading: 1.1 bar
